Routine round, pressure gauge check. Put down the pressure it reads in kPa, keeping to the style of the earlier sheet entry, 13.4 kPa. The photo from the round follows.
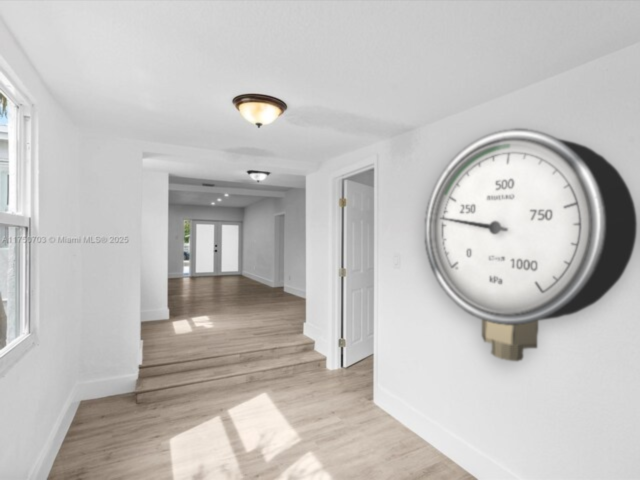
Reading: 175 kPa
